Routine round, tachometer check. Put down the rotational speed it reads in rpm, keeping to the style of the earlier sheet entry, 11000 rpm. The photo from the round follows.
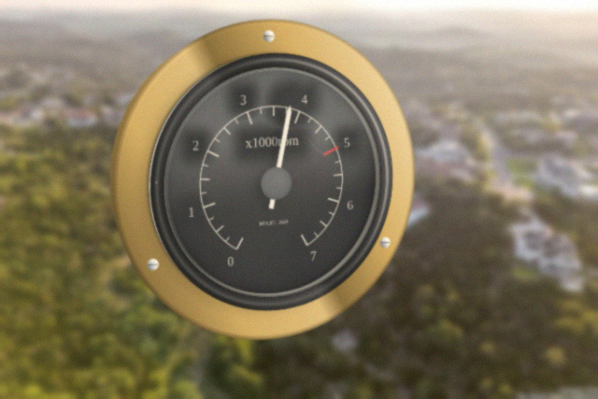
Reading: 3750 rpm
